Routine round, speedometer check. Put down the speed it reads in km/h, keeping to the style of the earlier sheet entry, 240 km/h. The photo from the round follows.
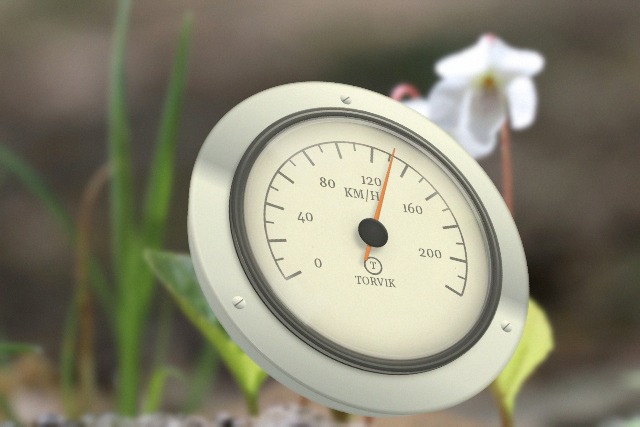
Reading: 130 km/h
